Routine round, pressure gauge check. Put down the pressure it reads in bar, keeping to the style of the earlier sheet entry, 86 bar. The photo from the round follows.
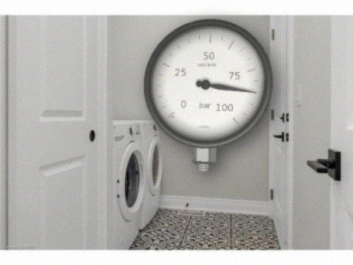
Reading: 85 bar
